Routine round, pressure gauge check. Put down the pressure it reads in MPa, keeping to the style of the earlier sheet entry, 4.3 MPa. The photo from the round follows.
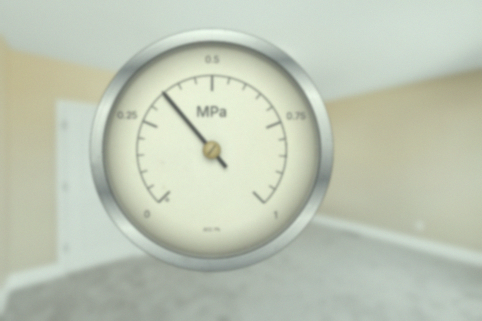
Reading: 0.35 MPa
